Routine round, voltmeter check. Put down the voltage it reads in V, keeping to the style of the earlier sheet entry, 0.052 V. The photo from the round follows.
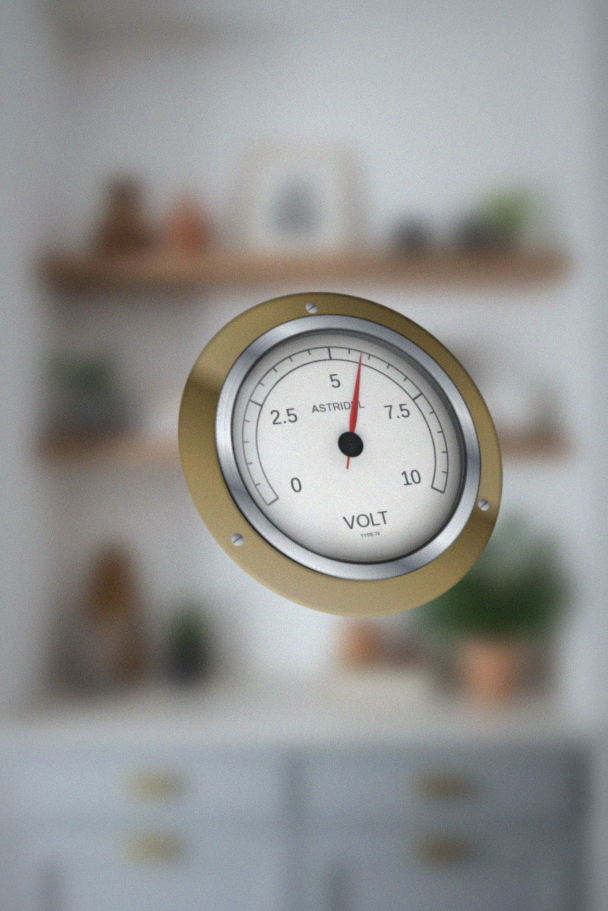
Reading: 5.75 V
